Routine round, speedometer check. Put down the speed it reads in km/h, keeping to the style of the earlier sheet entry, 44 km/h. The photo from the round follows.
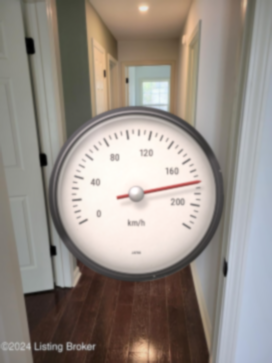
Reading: 180 km/h
